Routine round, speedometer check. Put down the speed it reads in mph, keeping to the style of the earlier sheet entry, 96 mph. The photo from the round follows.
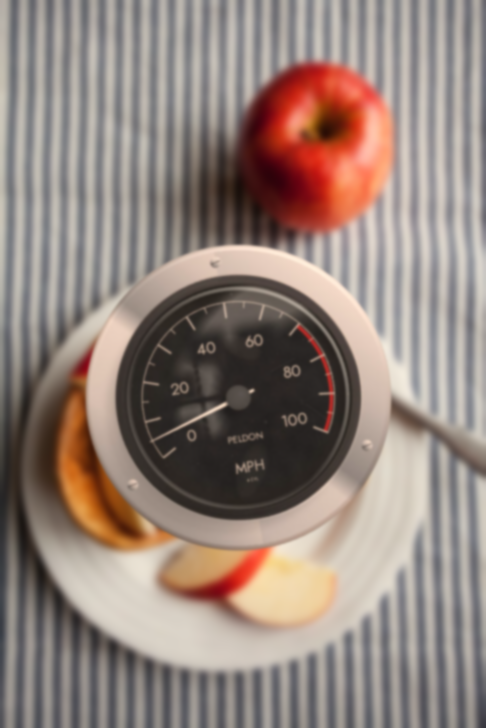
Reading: 5 mph
